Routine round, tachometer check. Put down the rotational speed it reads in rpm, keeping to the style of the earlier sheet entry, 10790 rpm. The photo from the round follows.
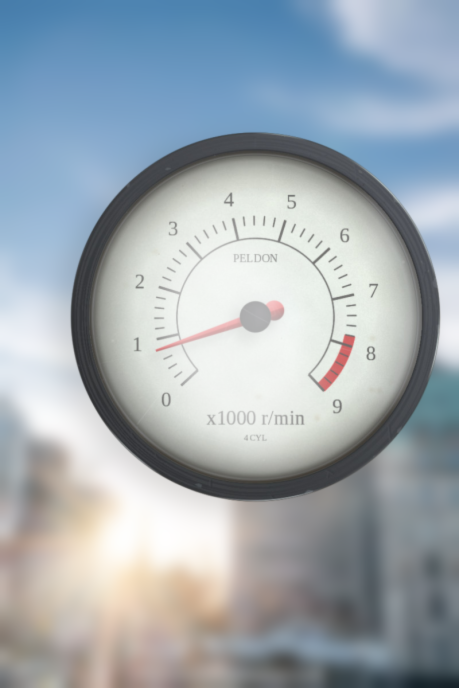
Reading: 800 rpm
